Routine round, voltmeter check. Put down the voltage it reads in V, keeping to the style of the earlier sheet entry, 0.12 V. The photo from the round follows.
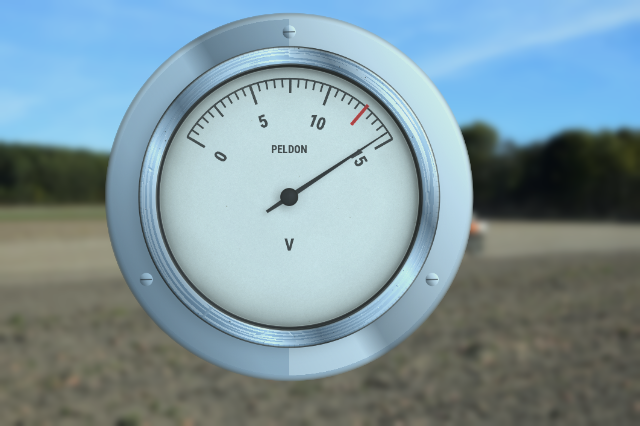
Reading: 14.5 V
